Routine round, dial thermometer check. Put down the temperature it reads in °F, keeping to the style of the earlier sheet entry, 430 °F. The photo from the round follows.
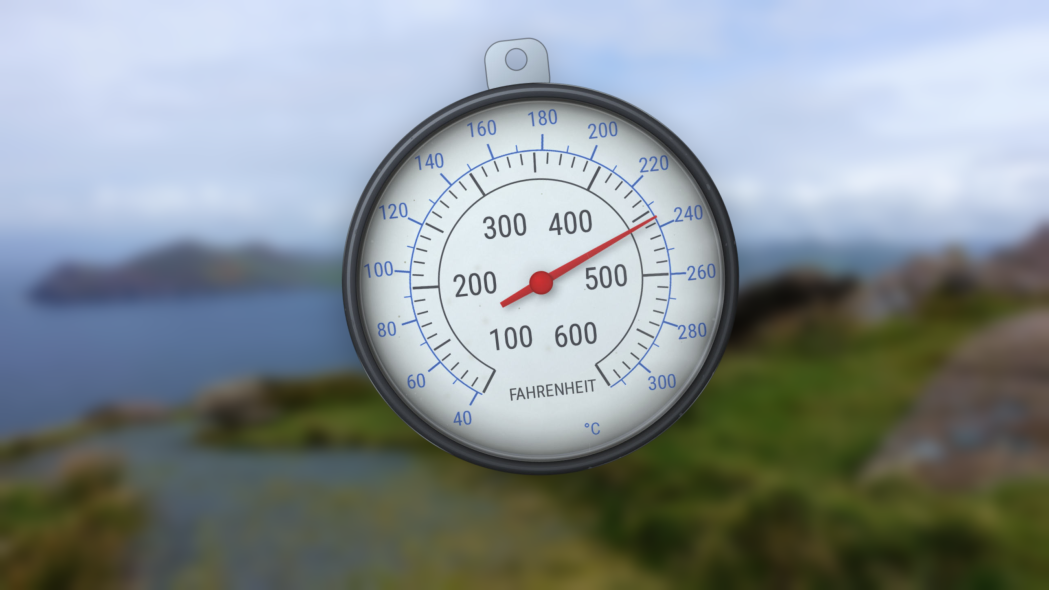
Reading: 455 °F
